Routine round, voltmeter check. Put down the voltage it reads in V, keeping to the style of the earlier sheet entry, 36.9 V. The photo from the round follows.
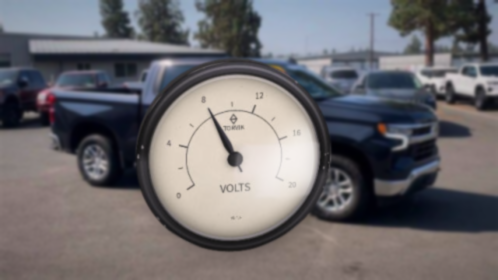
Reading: 8 V
